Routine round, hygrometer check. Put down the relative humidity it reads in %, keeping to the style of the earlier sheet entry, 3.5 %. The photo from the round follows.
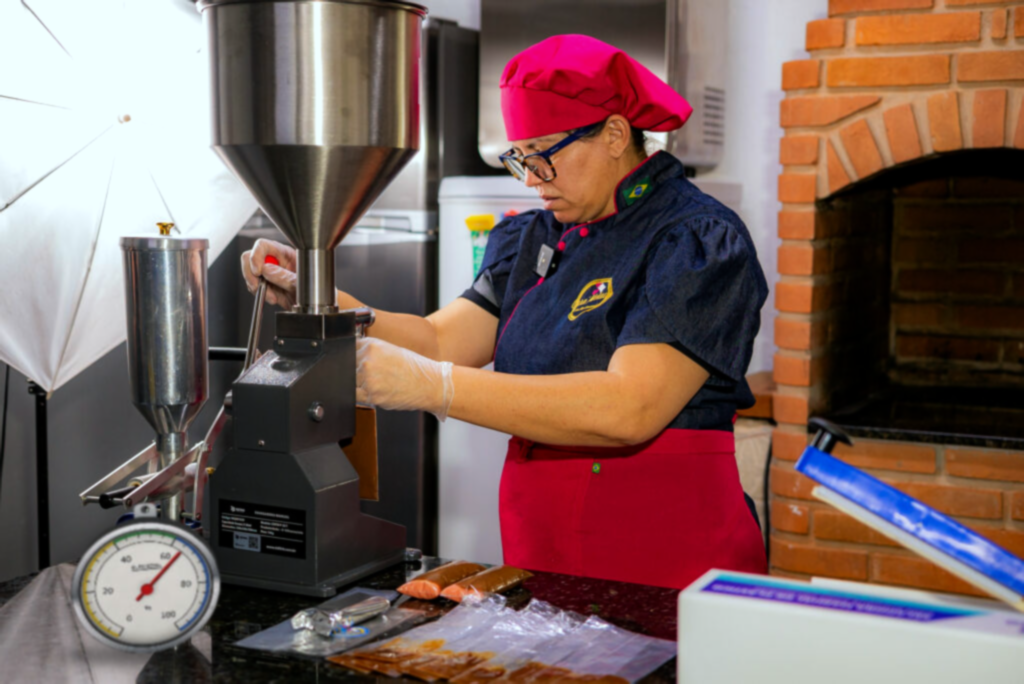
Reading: 64 %
